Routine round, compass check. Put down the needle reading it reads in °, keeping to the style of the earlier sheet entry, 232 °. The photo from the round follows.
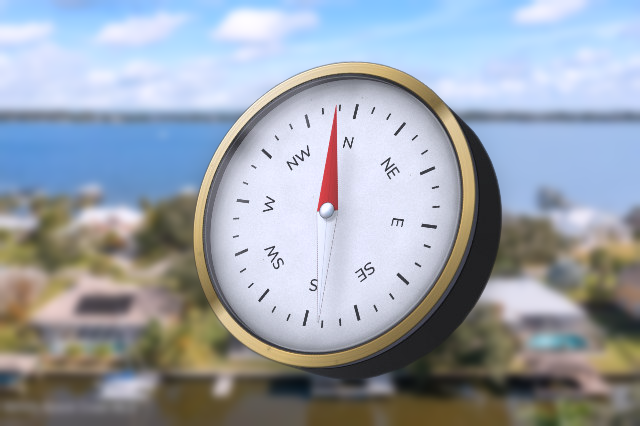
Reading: 350 °
